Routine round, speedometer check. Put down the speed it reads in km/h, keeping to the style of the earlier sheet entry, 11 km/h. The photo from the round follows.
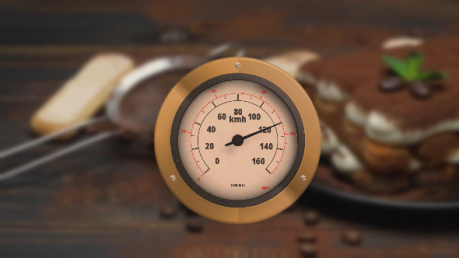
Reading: 120 km/h
